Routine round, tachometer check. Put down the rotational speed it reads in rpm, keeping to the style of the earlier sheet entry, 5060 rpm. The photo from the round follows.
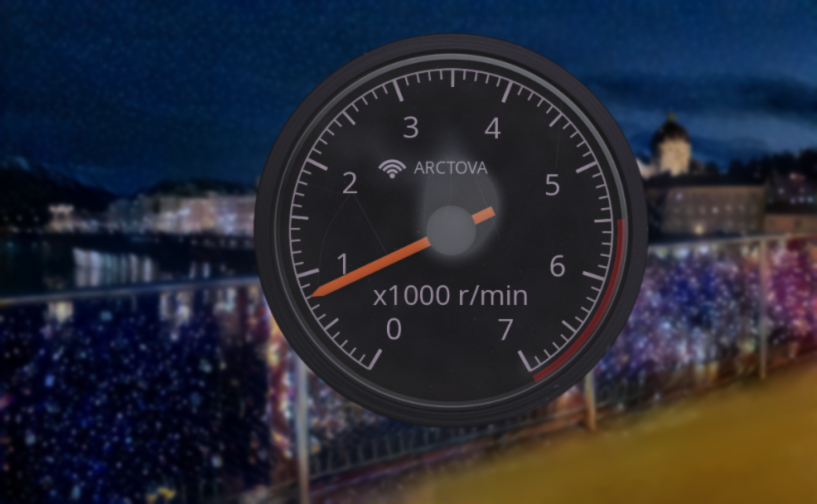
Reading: 800 rpm
